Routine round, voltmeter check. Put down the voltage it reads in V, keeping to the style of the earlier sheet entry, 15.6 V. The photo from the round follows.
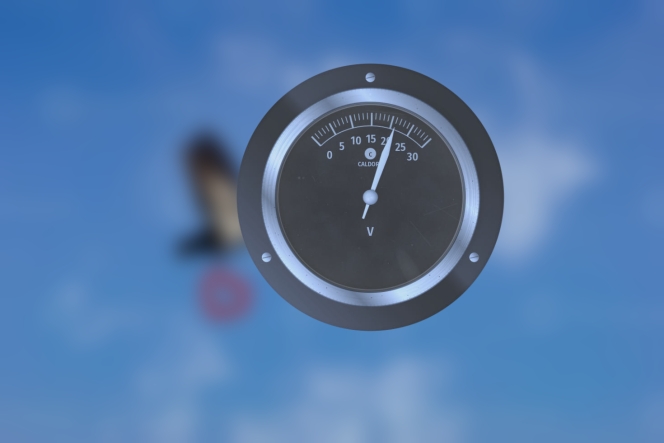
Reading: 21 V
